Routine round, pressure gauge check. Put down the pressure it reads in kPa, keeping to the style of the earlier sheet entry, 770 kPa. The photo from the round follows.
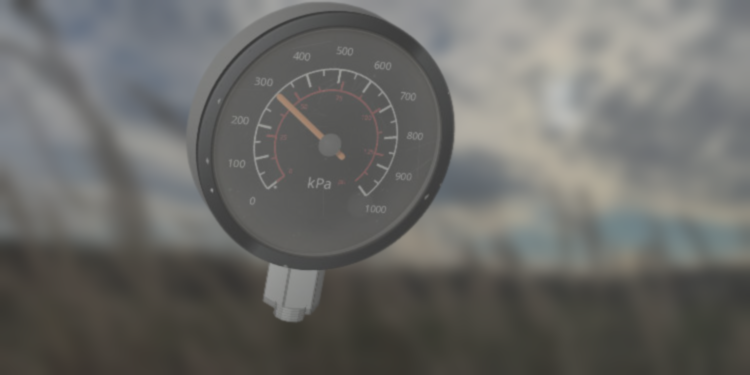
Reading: 300 kPa
